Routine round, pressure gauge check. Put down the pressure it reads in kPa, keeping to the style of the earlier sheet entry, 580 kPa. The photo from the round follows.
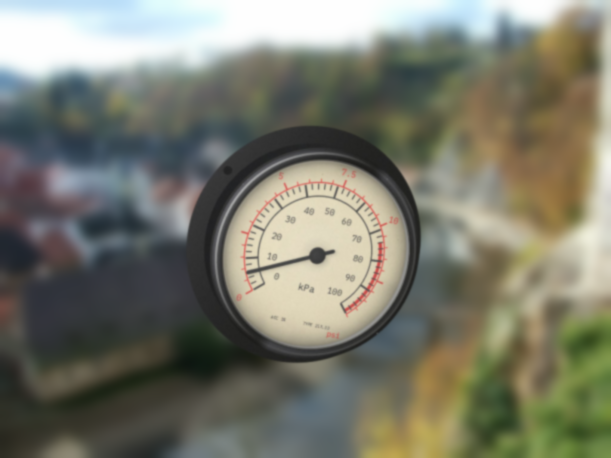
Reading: 6 kPa
